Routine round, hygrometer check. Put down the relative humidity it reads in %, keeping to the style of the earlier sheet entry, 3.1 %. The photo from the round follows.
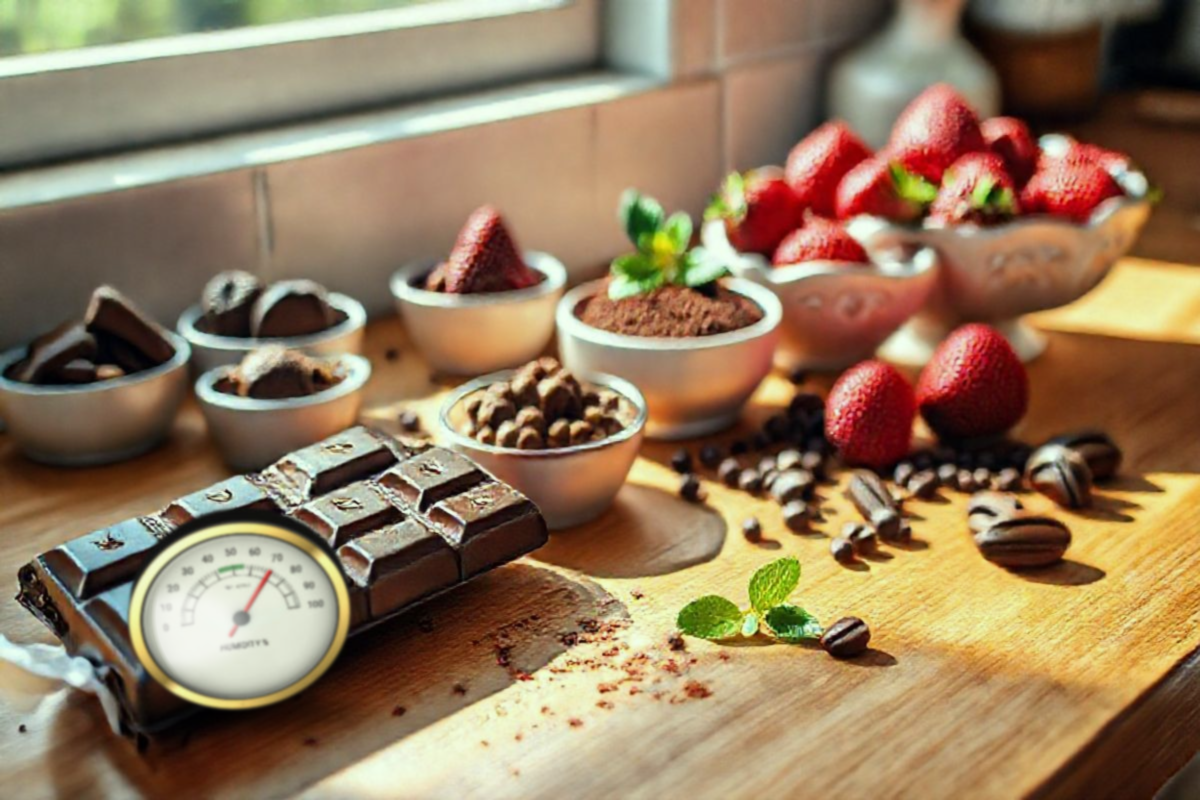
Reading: 70 %
